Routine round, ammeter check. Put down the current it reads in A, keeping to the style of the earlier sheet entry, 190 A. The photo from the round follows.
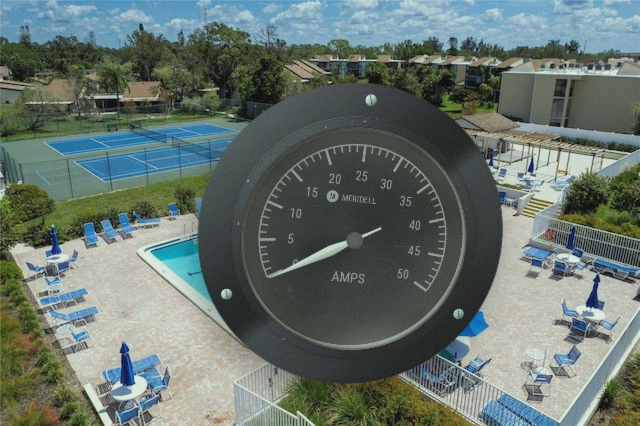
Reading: 0 A
